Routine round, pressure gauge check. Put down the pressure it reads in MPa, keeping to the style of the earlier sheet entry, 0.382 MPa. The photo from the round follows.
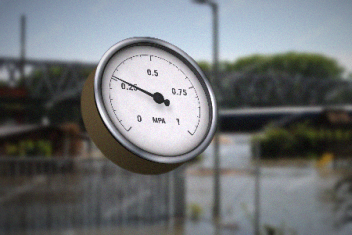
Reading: 0.25 MPa
